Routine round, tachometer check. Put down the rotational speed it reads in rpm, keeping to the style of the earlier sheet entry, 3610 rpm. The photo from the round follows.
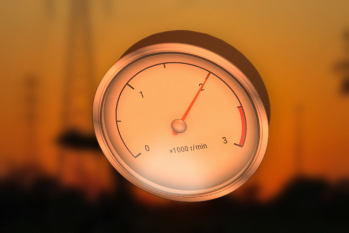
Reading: 2000 rpm
